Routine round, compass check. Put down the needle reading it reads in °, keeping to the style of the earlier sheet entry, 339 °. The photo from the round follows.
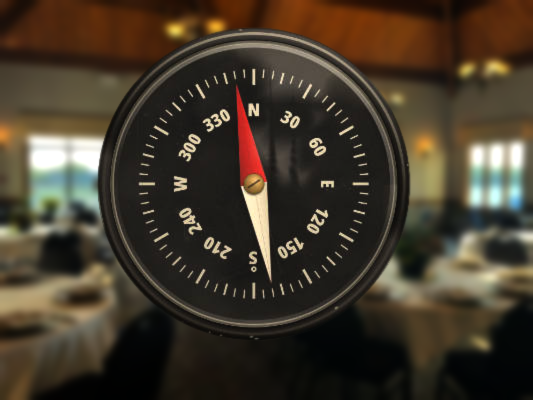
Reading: 350 °
